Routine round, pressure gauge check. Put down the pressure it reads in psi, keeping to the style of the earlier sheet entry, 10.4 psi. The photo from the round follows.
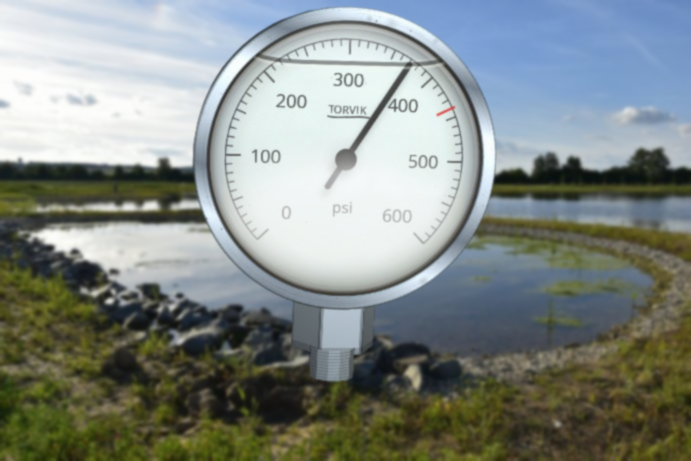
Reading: 370 psi
